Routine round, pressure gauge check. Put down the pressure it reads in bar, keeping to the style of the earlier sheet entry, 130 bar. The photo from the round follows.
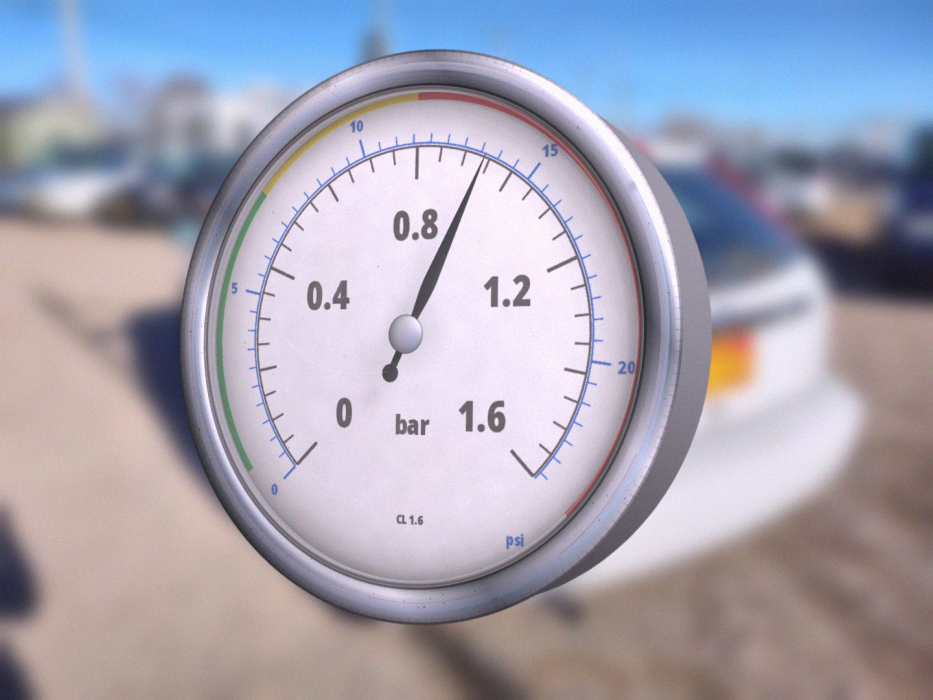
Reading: 0.95 bar
